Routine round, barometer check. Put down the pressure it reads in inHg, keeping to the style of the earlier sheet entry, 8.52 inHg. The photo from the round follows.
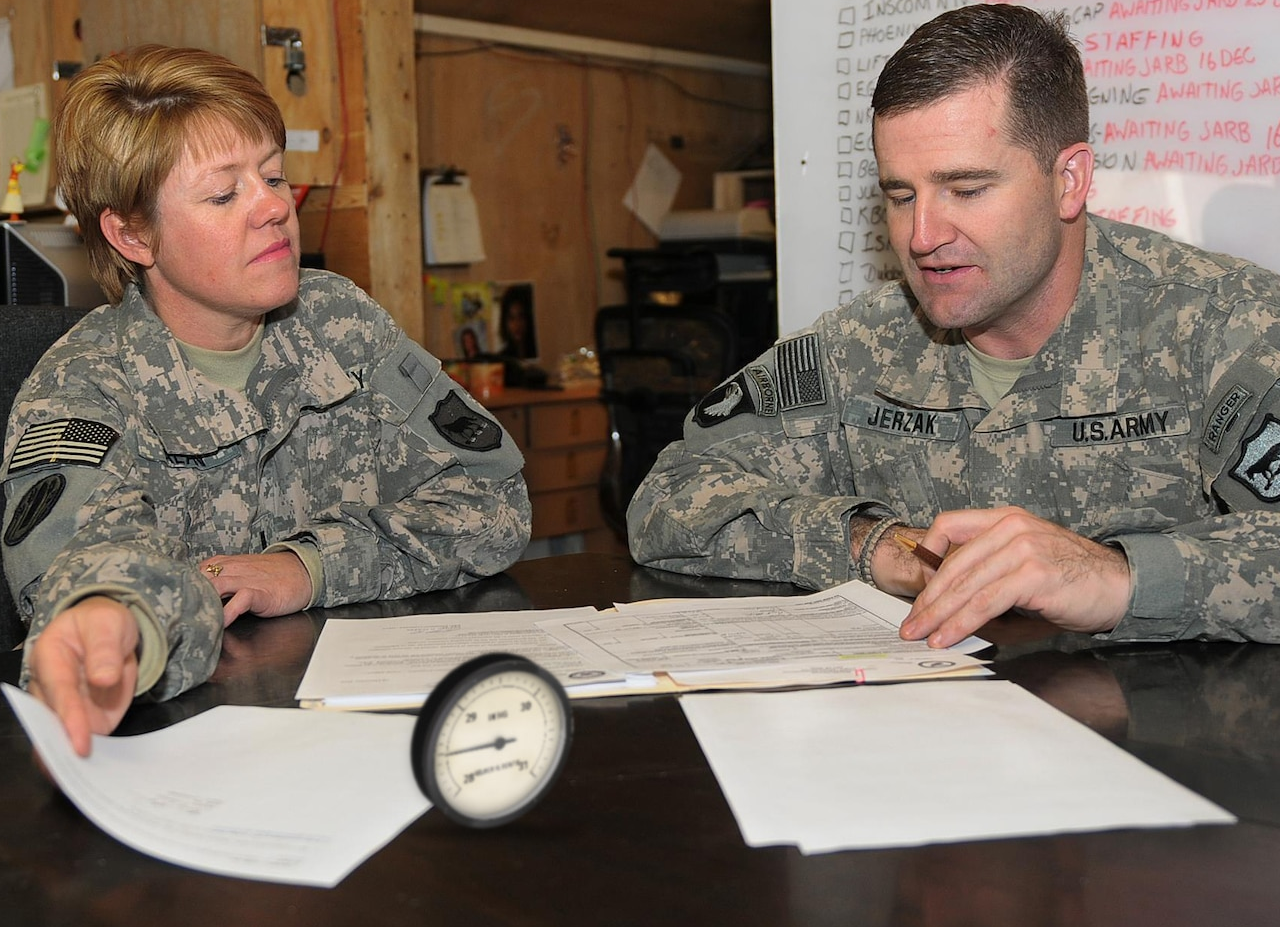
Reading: 28.5 inHg
